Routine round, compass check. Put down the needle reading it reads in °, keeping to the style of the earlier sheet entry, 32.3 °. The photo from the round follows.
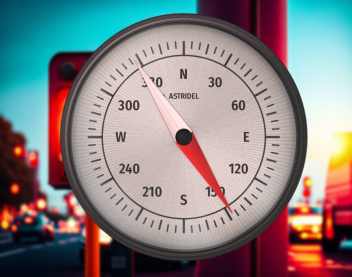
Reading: 147.5 °
